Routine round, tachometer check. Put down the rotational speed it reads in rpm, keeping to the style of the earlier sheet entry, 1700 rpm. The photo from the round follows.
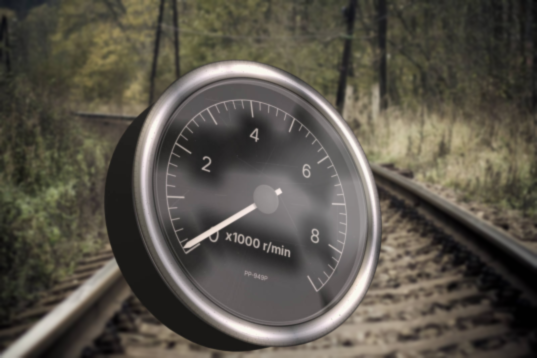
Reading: 100 rpm
